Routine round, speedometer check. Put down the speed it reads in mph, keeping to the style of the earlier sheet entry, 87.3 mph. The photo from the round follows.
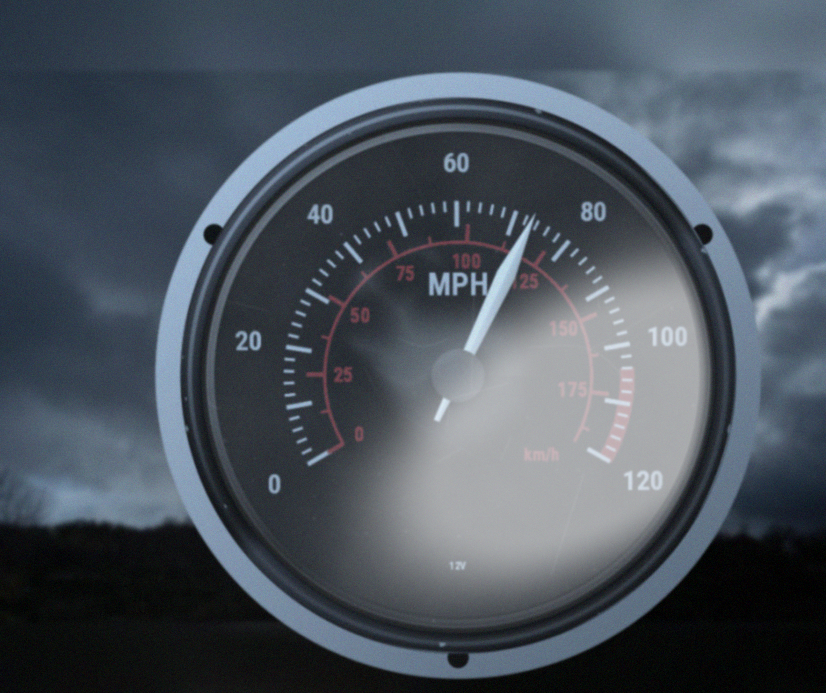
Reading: 73 mph
